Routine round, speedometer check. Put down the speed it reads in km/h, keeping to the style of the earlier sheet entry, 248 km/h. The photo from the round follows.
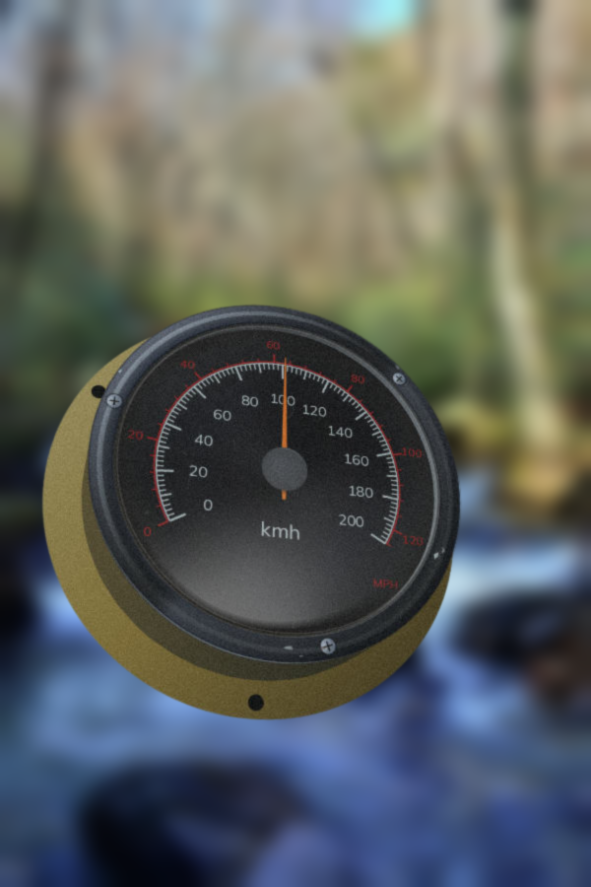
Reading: 100 km/h
